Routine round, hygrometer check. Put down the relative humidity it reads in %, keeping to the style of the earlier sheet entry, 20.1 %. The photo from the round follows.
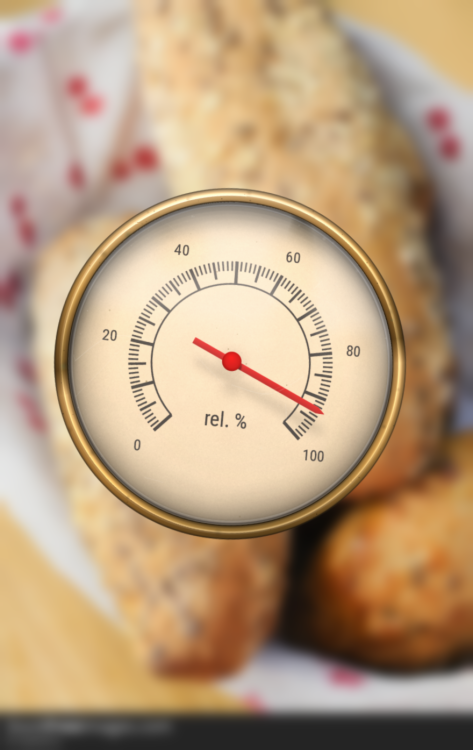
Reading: 93 %
